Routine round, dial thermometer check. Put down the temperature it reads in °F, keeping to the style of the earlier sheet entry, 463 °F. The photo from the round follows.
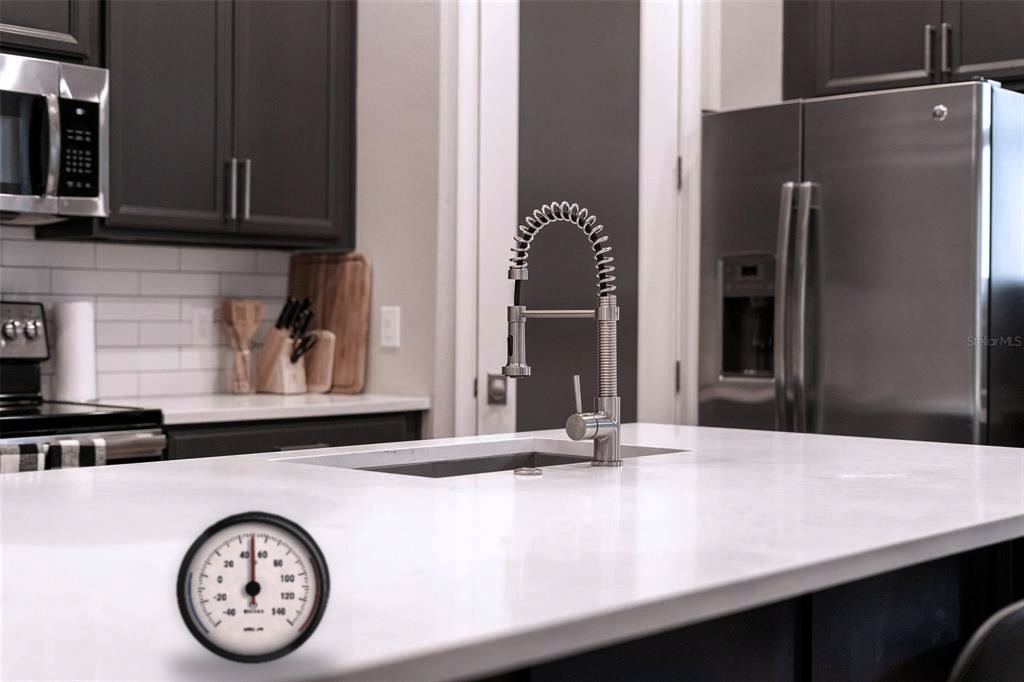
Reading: 50 °F
